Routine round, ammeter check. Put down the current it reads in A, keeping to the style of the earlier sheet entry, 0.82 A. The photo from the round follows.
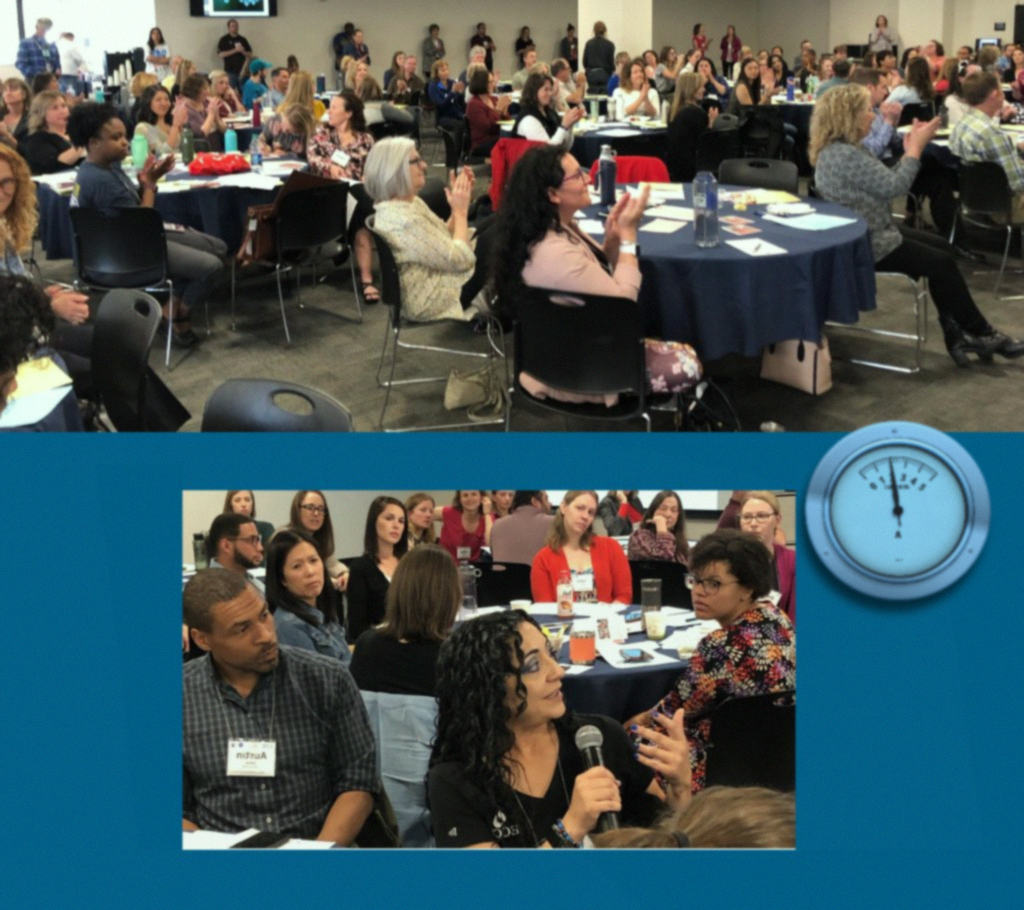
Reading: 2 A
